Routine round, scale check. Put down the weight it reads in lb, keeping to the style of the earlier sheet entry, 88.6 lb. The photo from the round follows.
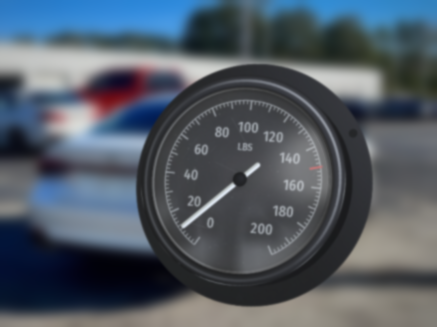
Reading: 10 lb
